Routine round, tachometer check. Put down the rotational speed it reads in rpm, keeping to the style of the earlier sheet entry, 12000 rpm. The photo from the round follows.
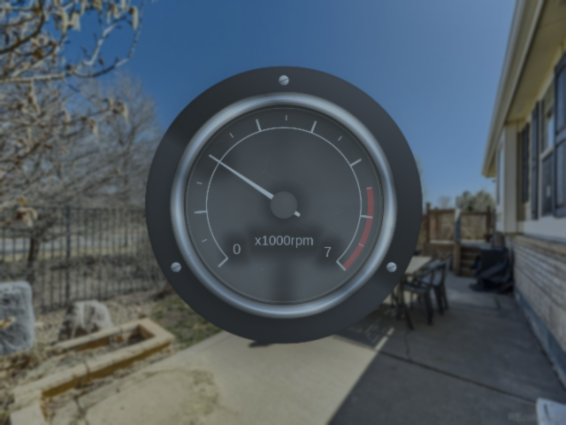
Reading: 2000 rpm
